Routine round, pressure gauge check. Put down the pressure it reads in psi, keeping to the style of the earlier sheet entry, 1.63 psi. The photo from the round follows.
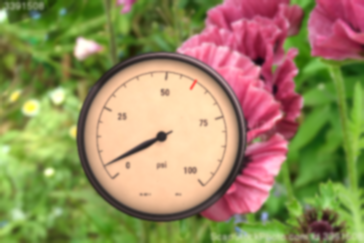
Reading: 5 psi
